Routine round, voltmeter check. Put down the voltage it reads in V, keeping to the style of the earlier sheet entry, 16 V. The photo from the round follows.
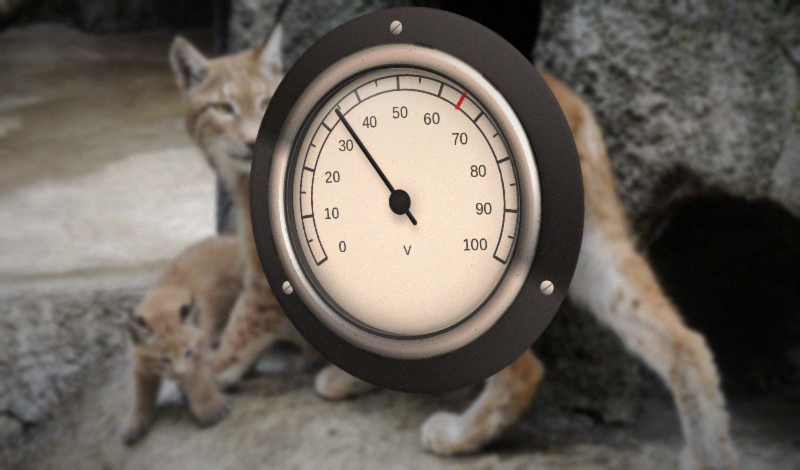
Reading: 35 V
